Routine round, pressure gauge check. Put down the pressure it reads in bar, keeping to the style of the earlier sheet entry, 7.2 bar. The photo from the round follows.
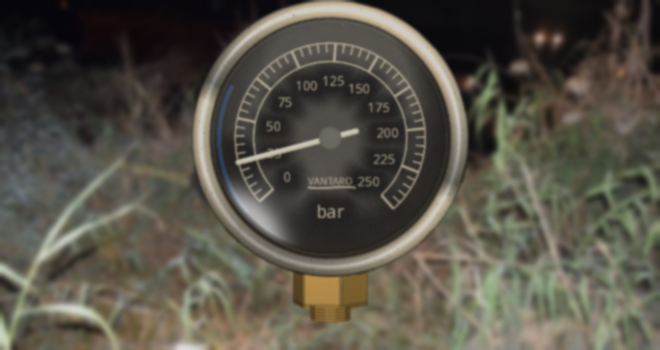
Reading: 25 bar
